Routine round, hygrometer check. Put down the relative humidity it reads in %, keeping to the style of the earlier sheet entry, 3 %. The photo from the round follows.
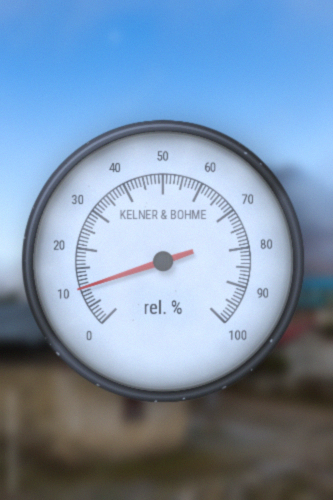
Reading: 10 %
